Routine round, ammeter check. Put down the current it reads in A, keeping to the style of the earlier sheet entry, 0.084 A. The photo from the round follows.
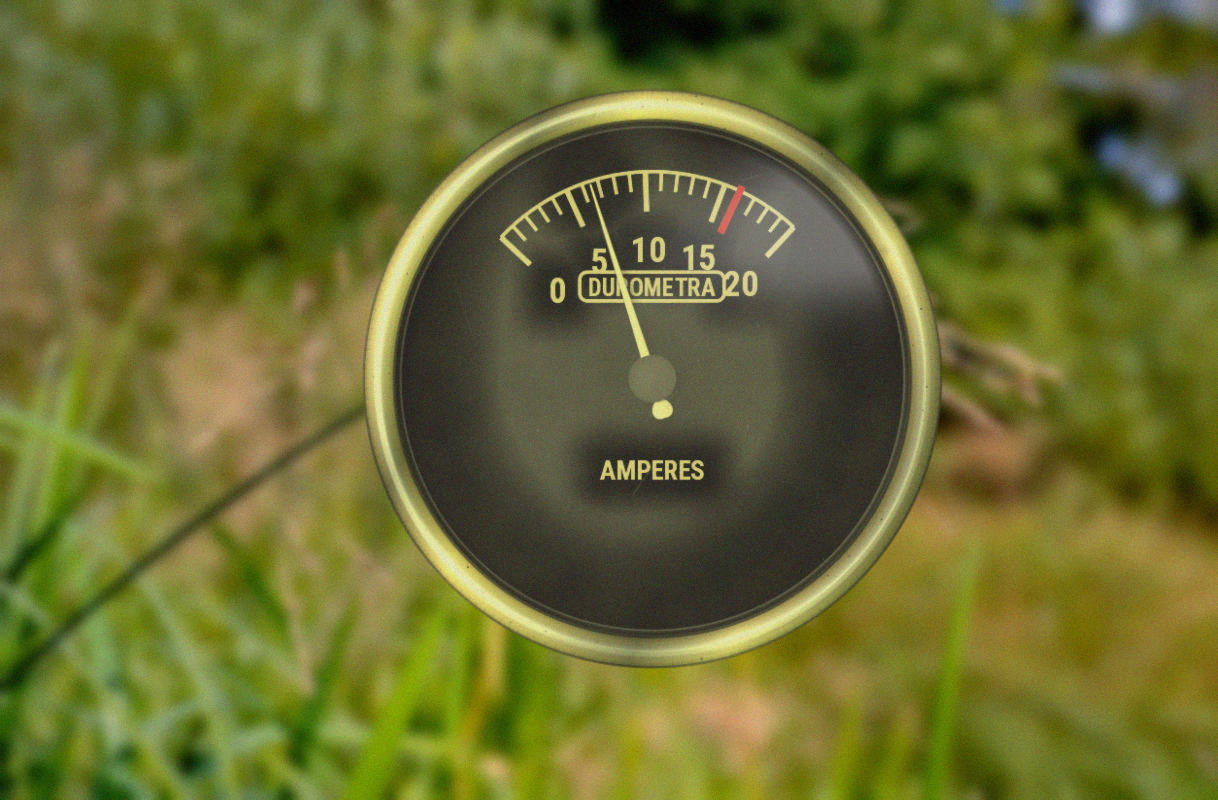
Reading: 6.5 A
